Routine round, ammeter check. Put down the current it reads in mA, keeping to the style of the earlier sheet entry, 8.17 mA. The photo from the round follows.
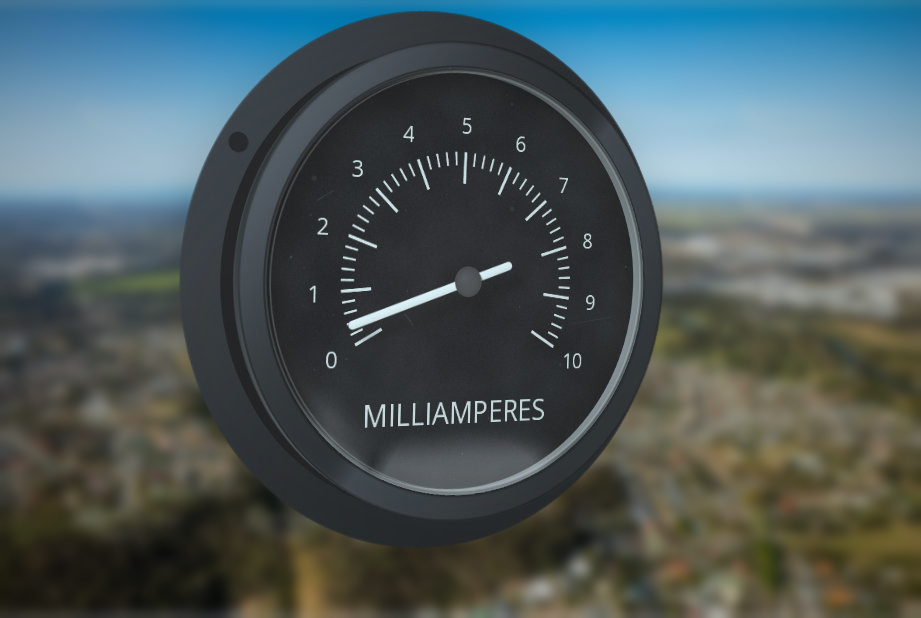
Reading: 0.4 mA
